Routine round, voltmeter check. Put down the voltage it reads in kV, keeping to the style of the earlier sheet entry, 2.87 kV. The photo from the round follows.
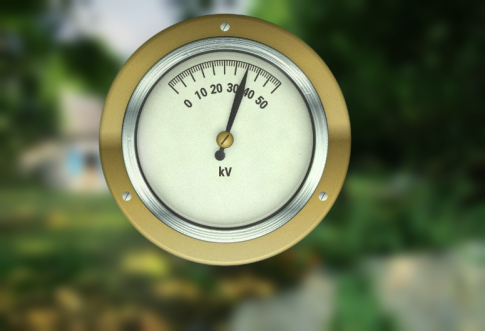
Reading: 35 kV
